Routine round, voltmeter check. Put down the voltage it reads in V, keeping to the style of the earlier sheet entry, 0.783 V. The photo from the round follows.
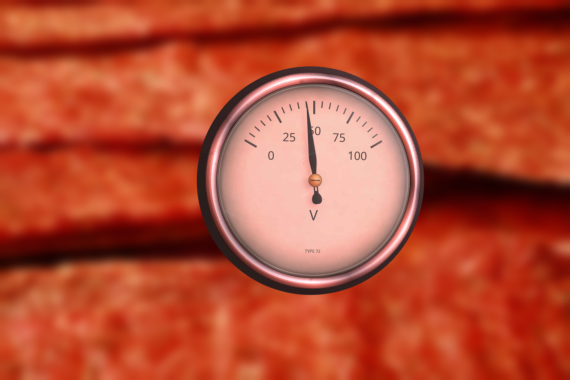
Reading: 45 V
